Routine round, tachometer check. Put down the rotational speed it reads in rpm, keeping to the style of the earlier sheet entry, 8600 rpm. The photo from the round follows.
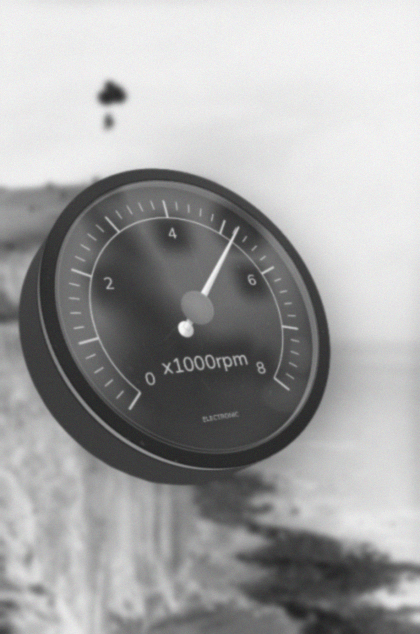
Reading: 5200 rpm
